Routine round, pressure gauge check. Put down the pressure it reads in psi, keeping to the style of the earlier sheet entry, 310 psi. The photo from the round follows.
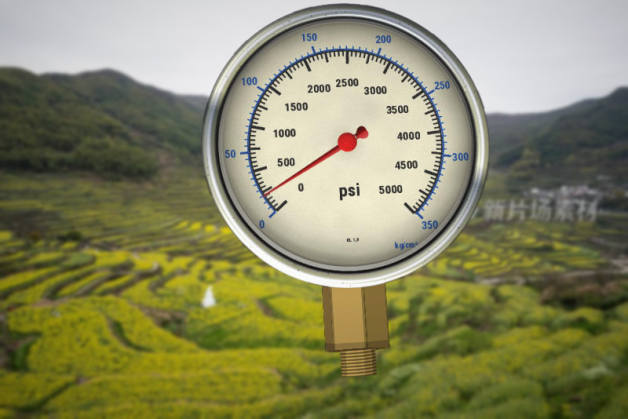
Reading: 200 psi
